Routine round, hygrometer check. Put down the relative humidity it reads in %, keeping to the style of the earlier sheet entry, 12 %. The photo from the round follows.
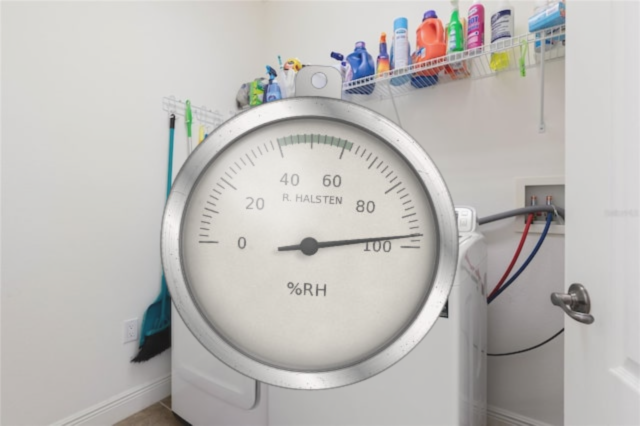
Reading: 96 %
